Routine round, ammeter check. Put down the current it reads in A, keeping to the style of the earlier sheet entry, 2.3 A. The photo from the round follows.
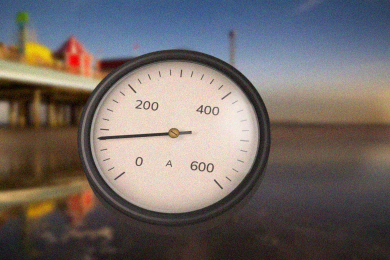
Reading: 80 A
